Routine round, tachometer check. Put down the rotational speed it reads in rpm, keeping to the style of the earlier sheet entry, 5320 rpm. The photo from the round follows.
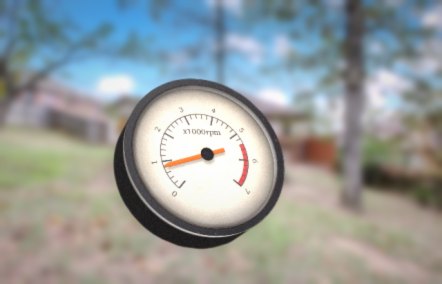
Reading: 800 rpm
